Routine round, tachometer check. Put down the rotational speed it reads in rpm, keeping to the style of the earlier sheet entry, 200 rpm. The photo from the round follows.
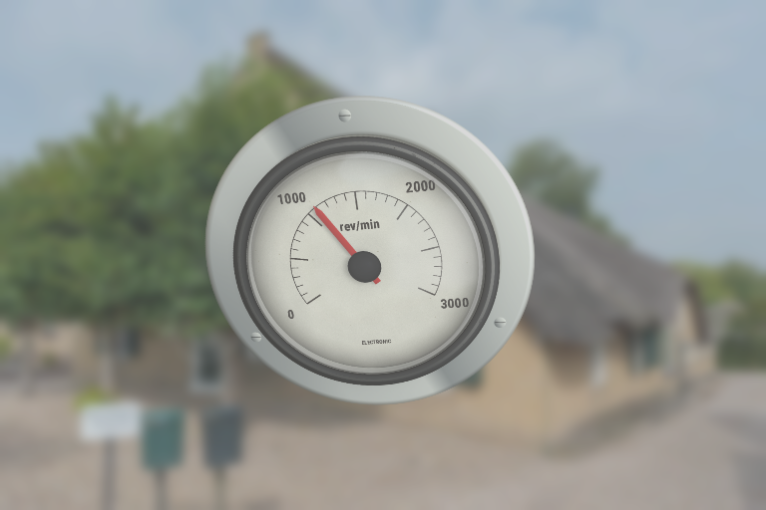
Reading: 1100 rpm
